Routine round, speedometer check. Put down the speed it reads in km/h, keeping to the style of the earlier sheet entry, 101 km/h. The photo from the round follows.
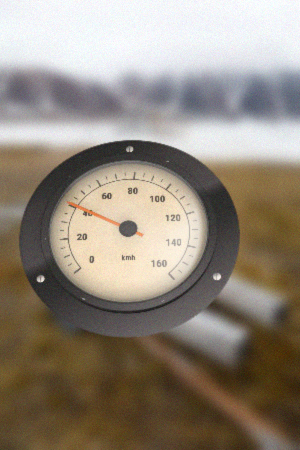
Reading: 40 km/h
